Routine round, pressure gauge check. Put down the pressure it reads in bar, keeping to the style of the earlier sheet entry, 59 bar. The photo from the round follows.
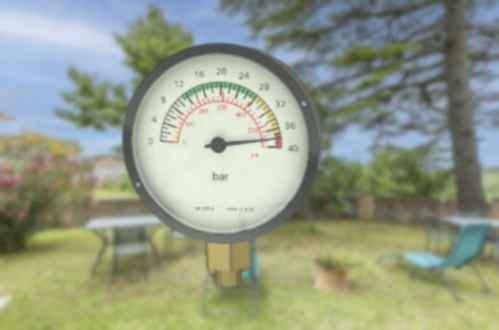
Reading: 38 bar
